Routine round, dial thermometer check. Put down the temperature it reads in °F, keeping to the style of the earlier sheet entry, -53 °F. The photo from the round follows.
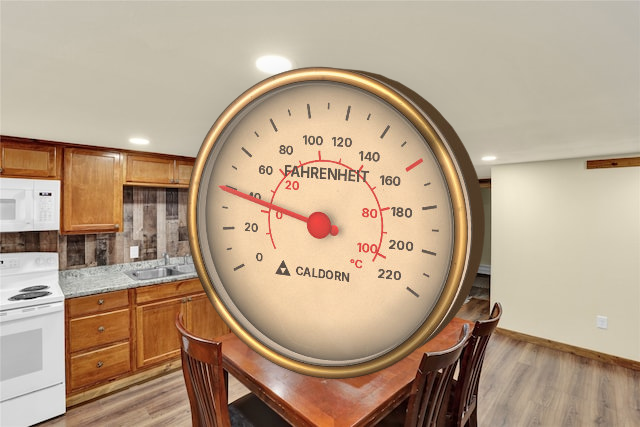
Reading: 40 °F
